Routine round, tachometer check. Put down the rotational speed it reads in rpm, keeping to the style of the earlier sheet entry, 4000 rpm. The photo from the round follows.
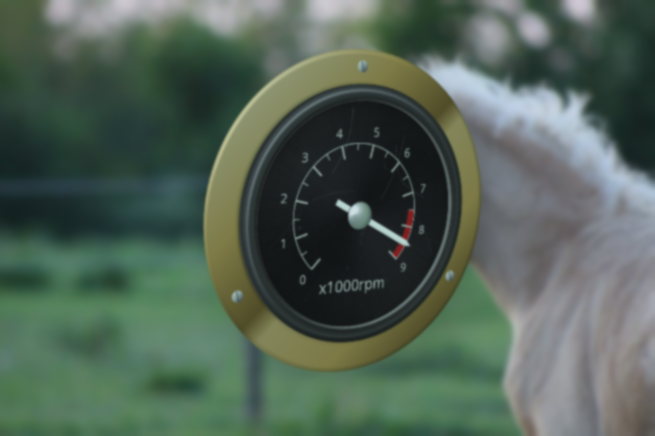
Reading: 8500 rpm
